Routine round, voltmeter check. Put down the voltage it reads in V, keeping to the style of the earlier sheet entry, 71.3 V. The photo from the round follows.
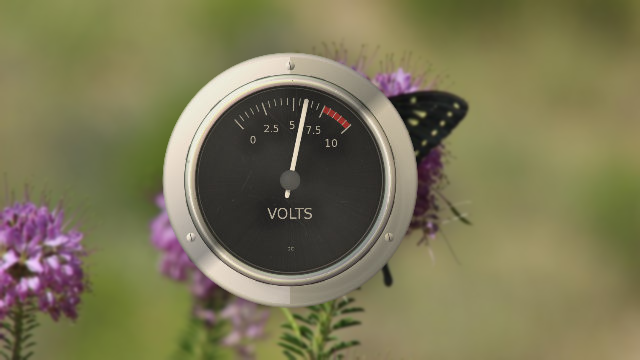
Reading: 6 V
